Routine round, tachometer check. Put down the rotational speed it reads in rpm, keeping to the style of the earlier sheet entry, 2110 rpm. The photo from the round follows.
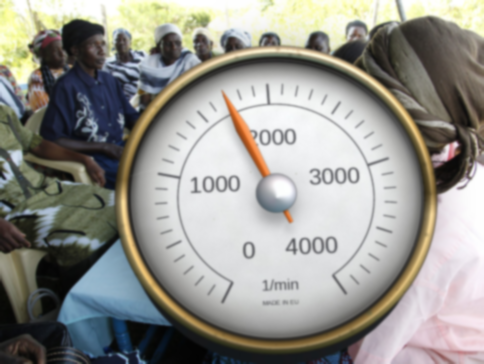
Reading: 1700 rpm
